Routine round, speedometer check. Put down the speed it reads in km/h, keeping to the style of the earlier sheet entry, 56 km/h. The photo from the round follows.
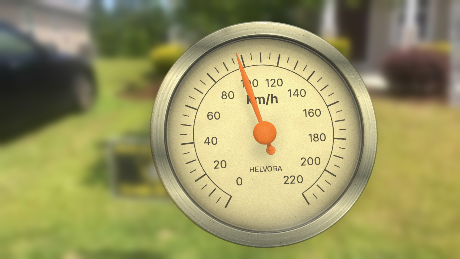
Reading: 97.5 km/h
